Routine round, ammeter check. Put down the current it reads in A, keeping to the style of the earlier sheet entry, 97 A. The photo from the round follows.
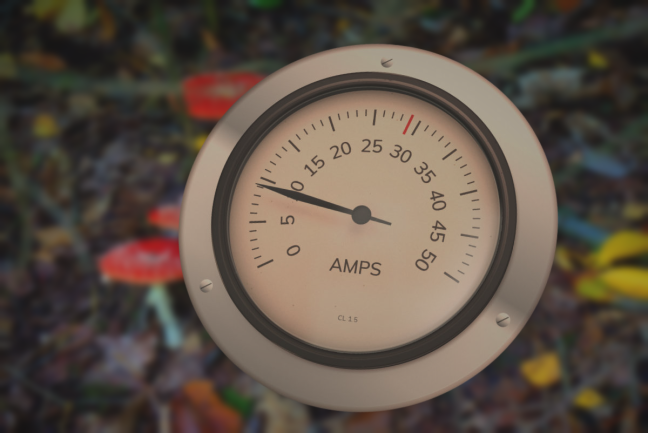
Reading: 9 A
